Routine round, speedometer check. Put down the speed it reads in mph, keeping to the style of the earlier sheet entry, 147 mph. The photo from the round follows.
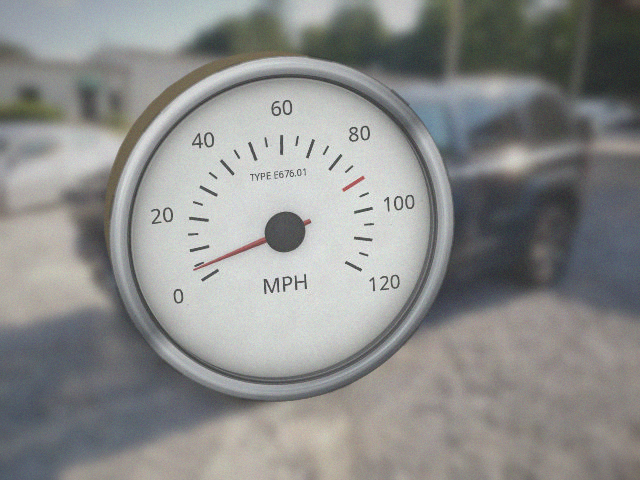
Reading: 5 mph
